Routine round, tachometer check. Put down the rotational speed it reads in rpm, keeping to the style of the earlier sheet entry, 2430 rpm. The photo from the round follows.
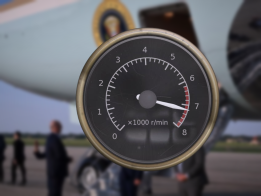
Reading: 7200 rpm
